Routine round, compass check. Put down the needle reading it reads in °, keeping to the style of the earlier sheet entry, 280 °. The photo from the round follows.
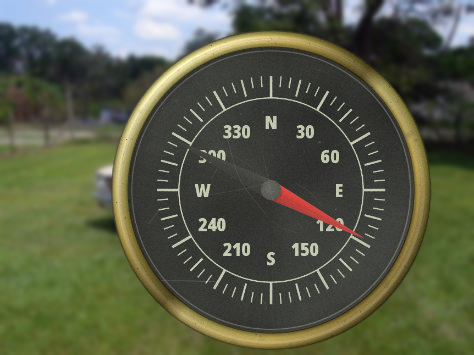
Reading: 117.5 °
